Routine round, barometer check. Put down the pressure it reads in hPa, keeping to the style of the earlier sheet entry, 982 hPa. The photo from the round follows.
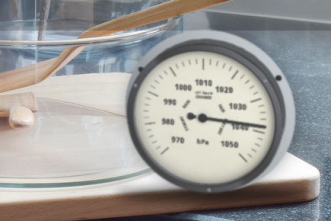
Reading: 1038 hPa
